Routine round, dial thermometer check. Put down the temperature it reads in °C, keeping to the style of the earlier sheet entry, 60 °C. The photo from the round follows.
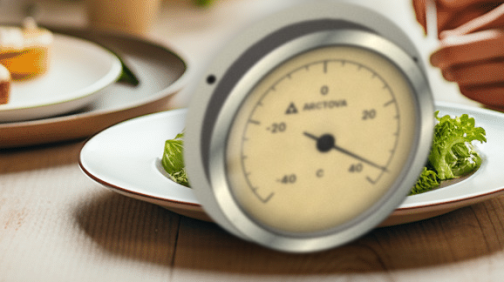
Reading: 36 °C
